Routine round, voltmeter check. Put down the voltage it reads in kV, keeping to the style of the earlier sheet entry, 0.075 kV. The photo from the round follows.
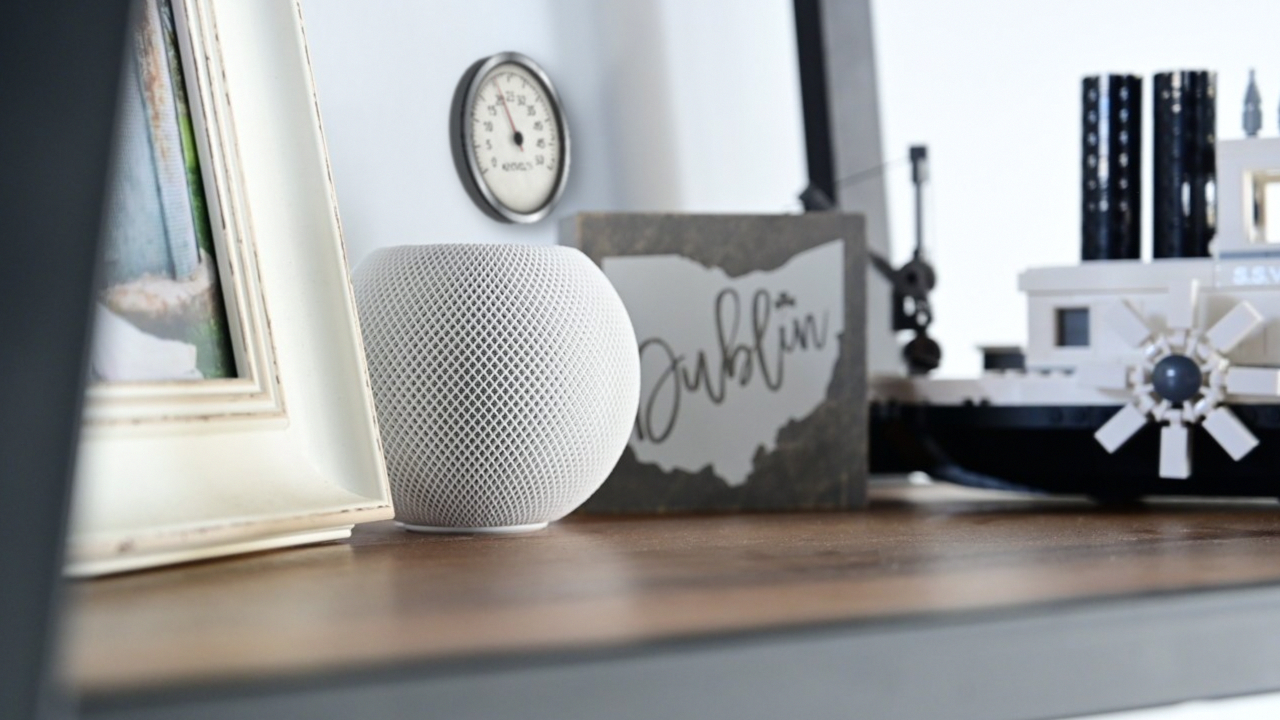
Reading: 20 kV
